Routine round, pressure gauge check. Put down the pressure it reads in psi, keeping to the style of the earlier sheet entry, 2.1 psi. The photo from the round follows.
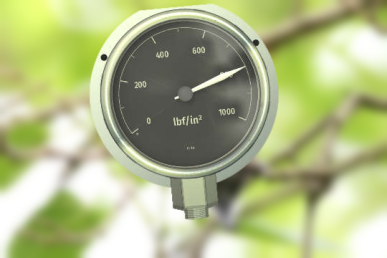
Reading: 800 psi
